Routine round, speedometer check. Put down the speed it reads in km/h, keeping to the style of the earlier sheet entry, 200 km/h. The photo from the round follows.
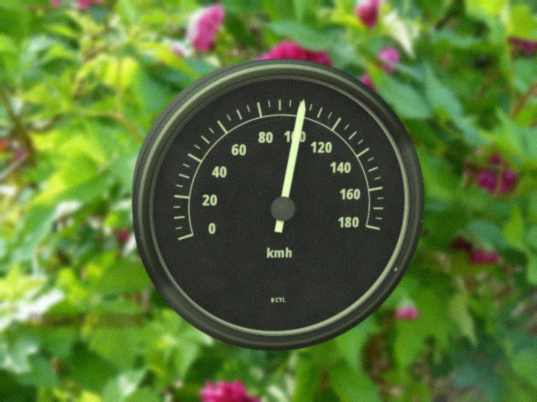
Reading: 100 km/h
